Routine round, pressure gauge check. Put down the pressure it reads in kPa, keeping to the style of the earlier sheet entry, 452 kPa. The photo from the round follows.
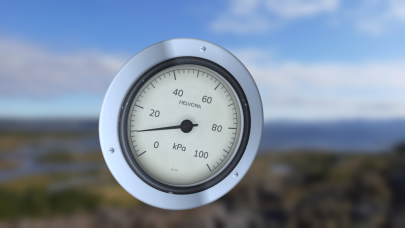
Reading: 10 kPa
